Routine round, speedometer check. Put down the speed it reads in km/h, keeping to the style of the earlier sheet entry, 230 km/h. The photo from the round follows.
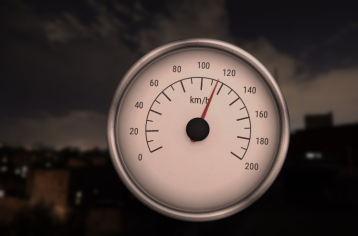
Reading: 115 km/h
